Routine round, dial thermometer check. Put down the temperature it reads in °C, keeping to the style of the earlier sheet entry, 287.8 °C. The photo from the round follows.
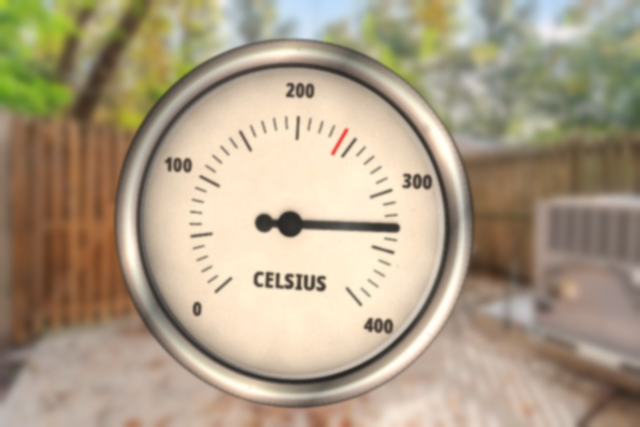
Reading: 330 °C
